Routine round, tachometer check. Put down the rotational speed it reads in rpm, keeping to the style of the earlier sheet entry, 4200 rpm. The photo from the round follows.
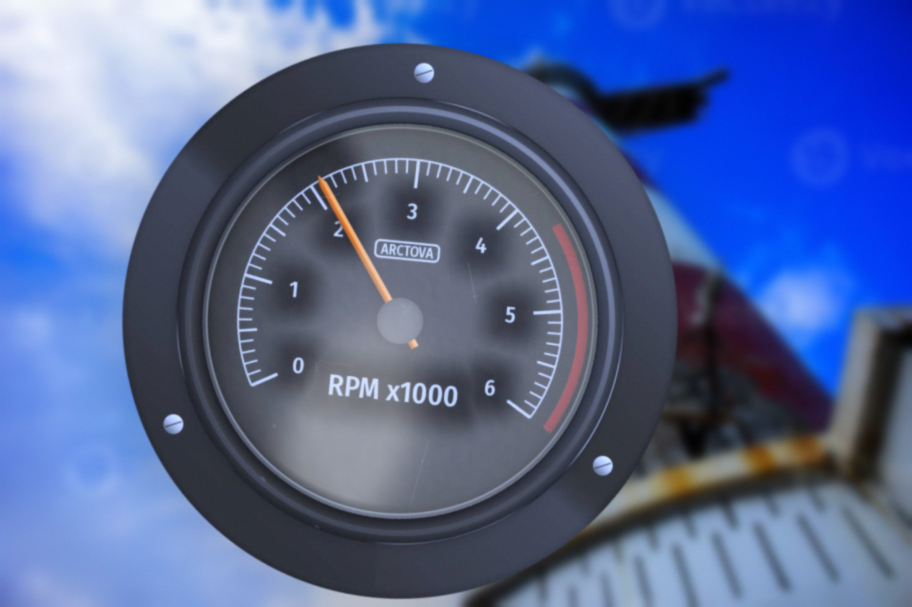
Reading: 2100 rpm
